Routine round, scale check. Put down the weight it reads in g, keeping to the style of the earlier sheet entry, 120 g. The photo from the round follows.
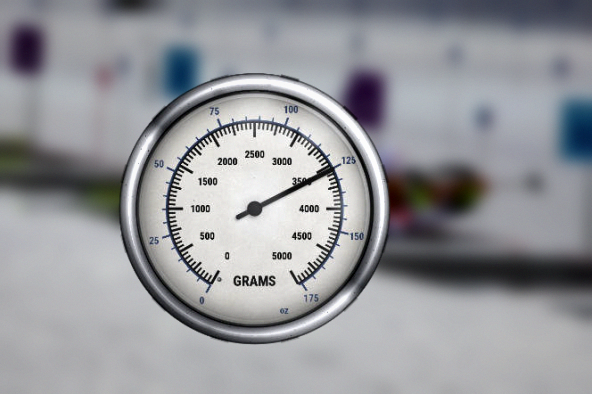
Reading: 3550 g
